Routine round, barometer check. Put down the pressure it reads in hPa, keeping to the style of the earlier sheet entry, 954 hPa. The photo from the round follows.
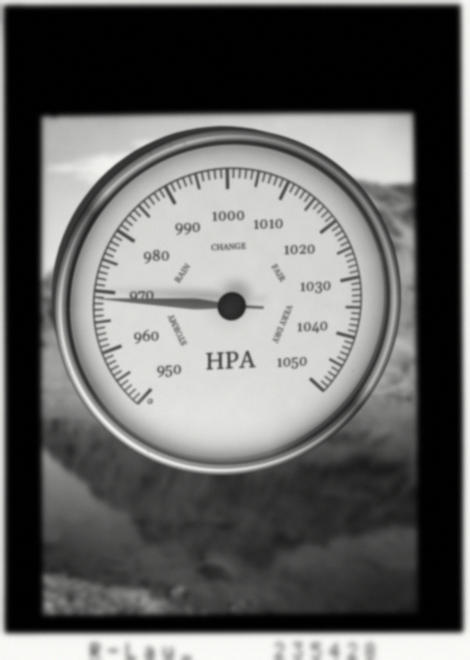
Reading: 969 hPa
